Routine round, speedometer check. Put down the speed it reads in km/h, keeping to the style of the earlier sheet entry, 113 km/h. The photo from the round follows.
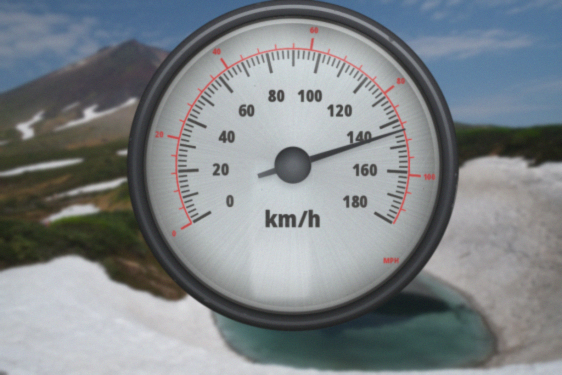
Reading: 144 km/h
